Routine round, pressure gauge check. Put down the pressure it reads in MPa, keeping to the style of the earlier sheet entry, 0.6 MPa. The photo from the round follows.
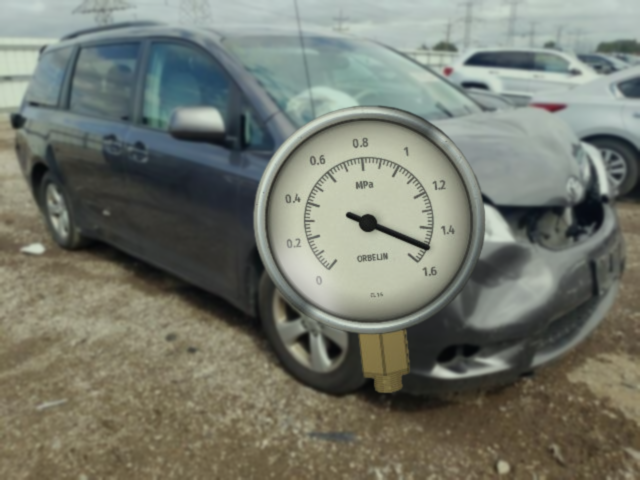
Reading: 1.5 MPa
